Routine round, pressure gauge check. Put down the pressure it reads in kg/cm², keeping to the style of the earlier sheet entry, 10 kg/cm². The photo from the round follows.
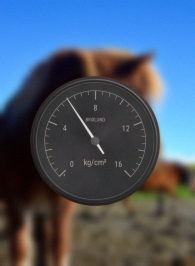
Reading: 6 kg/cm²
